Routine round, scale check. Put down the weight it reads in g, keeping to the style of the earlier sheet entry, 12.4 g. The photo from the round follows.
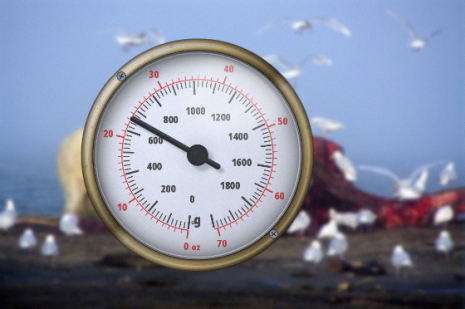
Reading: 660 g
